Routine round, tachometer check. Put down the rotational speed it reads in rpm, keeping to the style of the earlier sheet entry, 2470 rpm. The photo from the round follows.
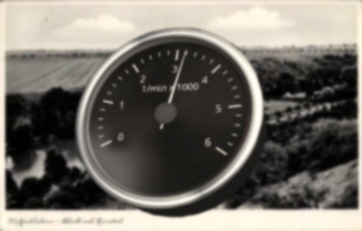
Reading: 3200 rpm
